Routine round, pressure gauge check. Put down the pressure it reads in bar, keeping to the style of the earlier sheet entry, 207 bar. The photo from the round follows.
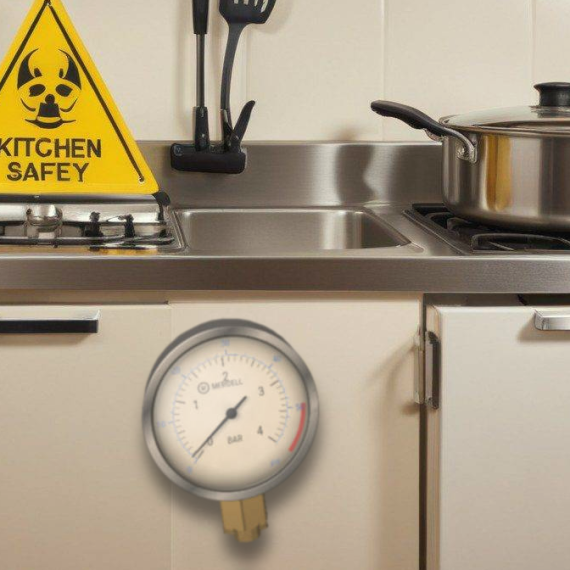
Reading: 0.1 bar
